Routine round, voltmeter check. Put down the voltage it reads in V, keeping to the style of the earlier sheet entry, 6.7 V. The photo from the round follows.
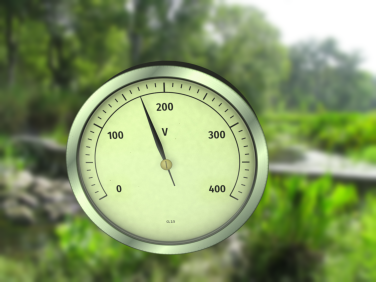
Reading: 170 V
